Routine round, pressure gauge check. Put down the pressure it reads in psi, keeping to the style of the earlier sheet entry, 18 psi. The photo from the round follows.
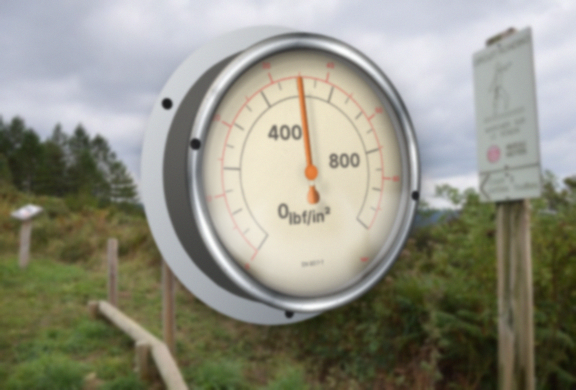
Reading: 500 psi
